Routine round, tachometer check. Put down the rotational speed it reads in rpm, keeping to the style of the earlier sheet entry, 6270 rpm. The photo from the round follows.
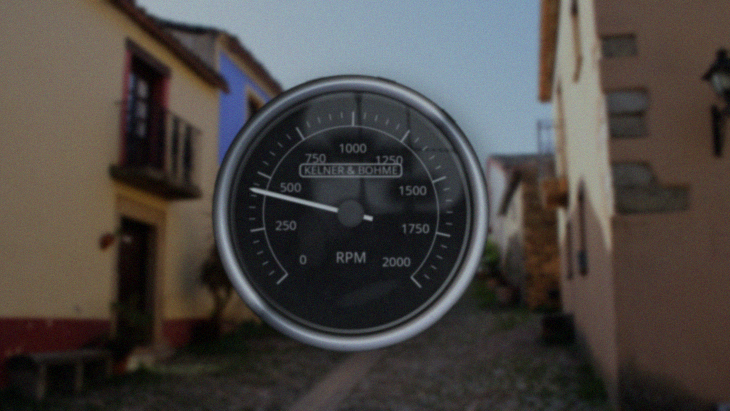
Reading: 425 rpm
